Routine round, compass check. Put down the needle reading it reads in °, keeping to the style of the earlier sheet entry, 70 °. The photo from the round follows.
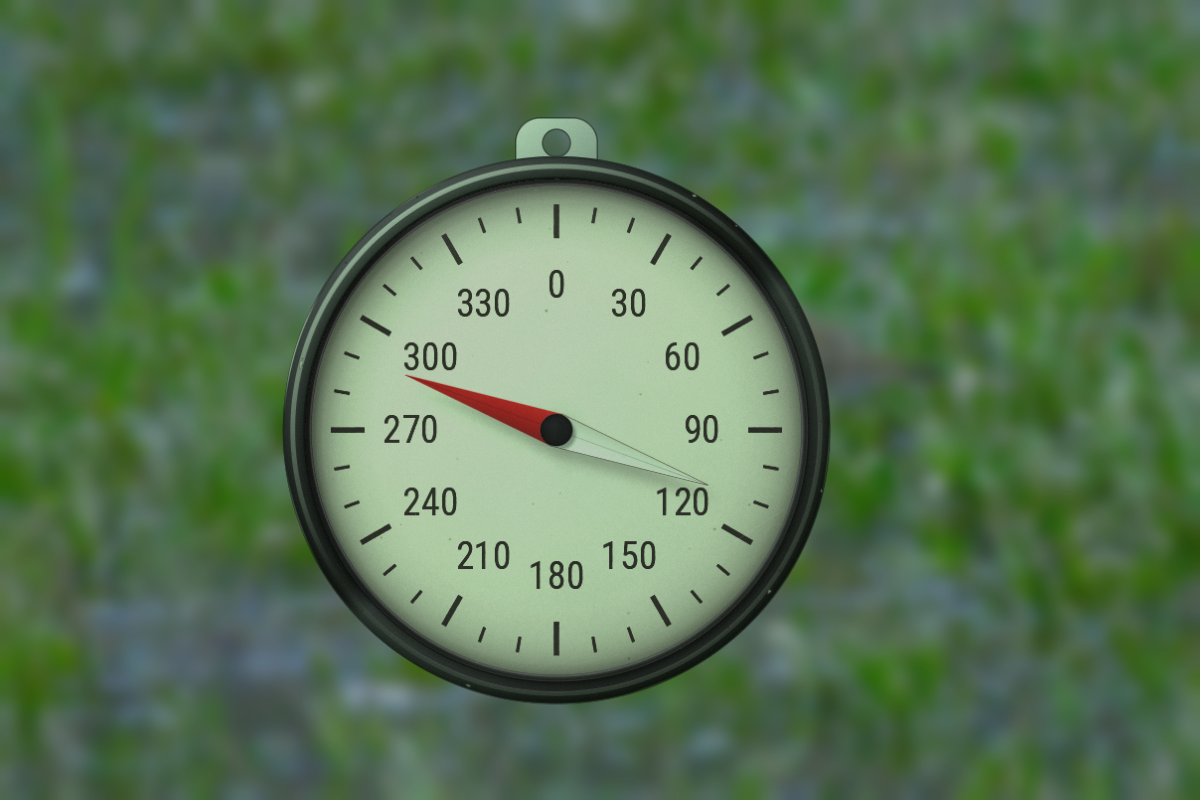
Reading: 290 °
